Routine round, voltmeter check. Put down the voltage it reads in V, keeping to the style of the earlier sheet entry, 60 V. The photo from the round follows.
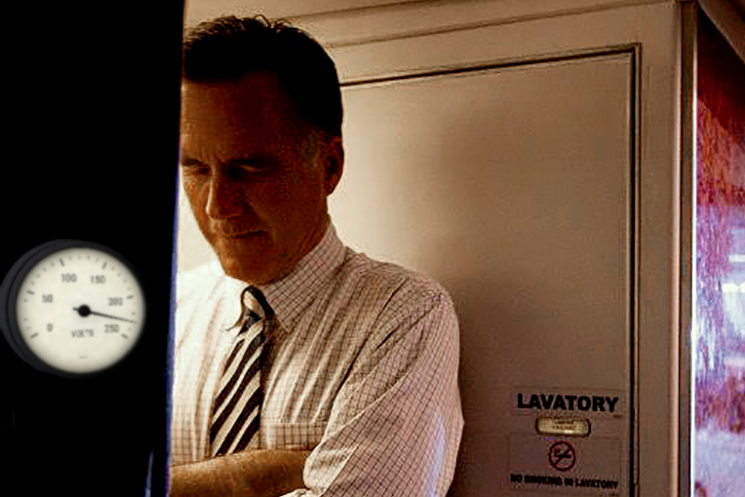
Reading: 230 V
